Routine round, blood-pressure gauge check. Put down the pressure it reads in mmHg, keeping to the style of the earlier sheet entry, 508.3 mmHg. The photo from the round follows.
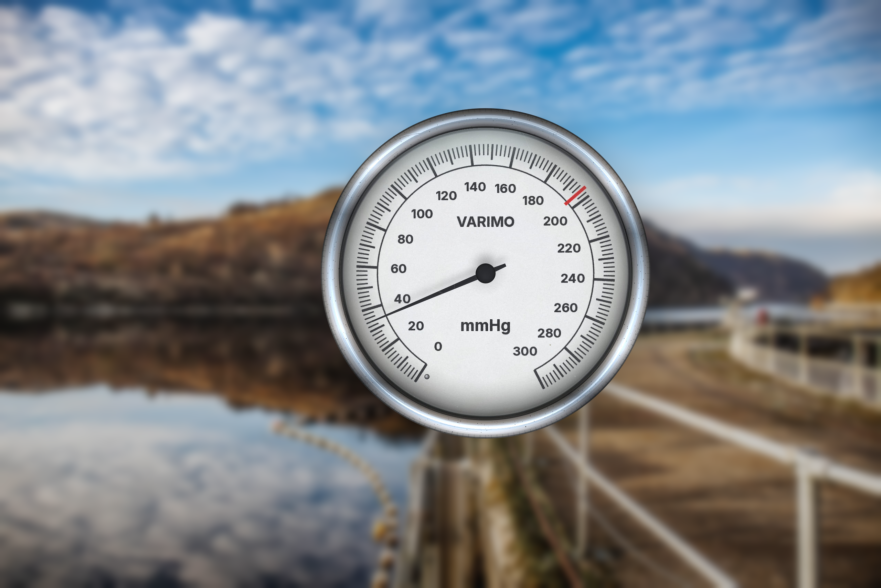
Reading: 34 mmHg
